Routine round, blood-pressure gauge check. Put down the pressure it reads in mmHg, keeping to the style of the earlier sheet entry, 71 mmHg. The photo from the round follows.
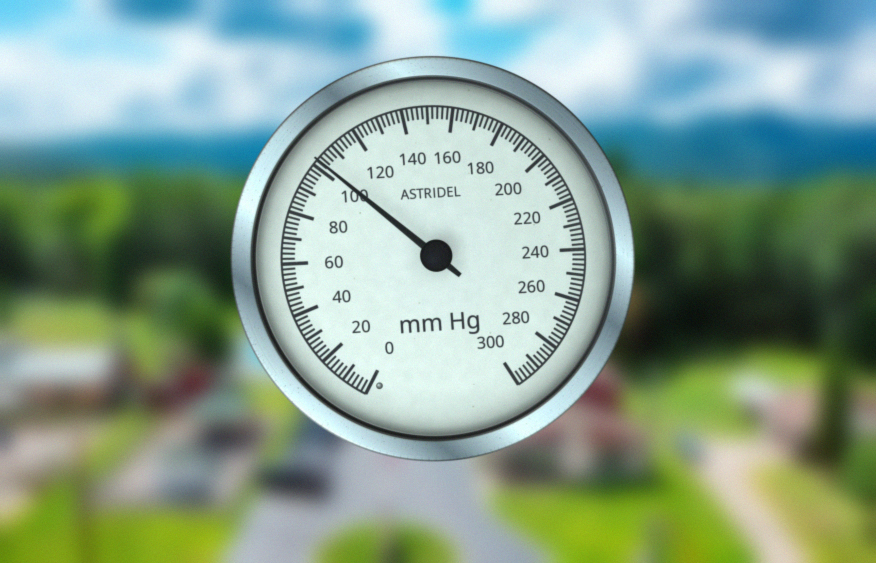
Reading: 102 mmHg
